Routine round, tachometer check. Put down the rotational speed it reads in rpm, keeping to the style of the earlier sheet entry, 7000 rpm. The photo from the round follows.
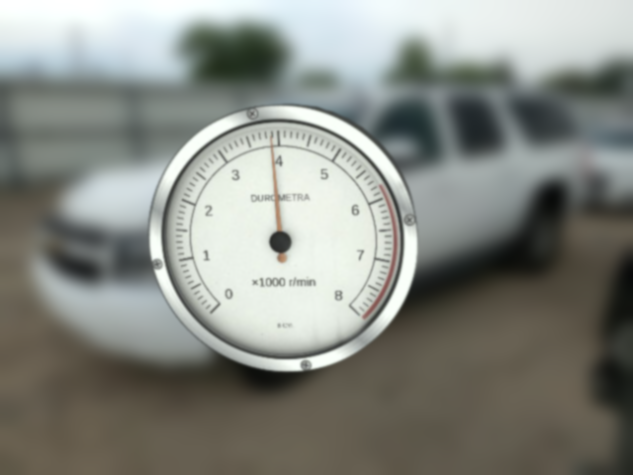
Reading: 3900 rpm
